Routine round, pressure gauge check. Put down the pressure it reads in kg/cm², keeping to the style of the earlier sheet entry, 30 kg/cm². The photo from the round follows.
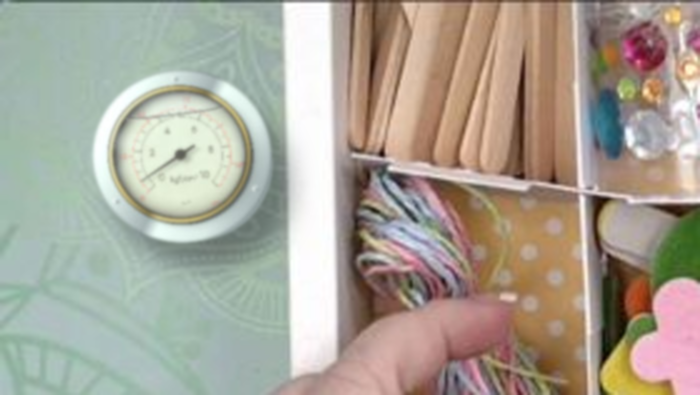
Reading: 0.5 kg/cm²
